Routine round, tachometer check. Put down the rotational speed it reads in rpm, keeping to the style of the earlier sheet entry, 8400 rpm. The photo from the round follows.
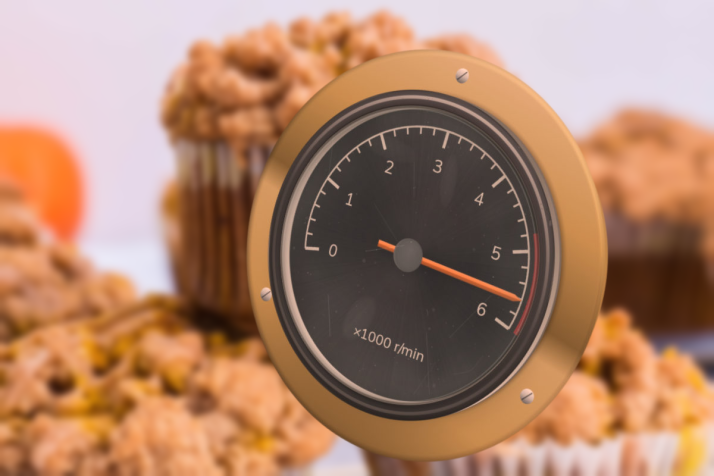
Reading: 5600 rpm
